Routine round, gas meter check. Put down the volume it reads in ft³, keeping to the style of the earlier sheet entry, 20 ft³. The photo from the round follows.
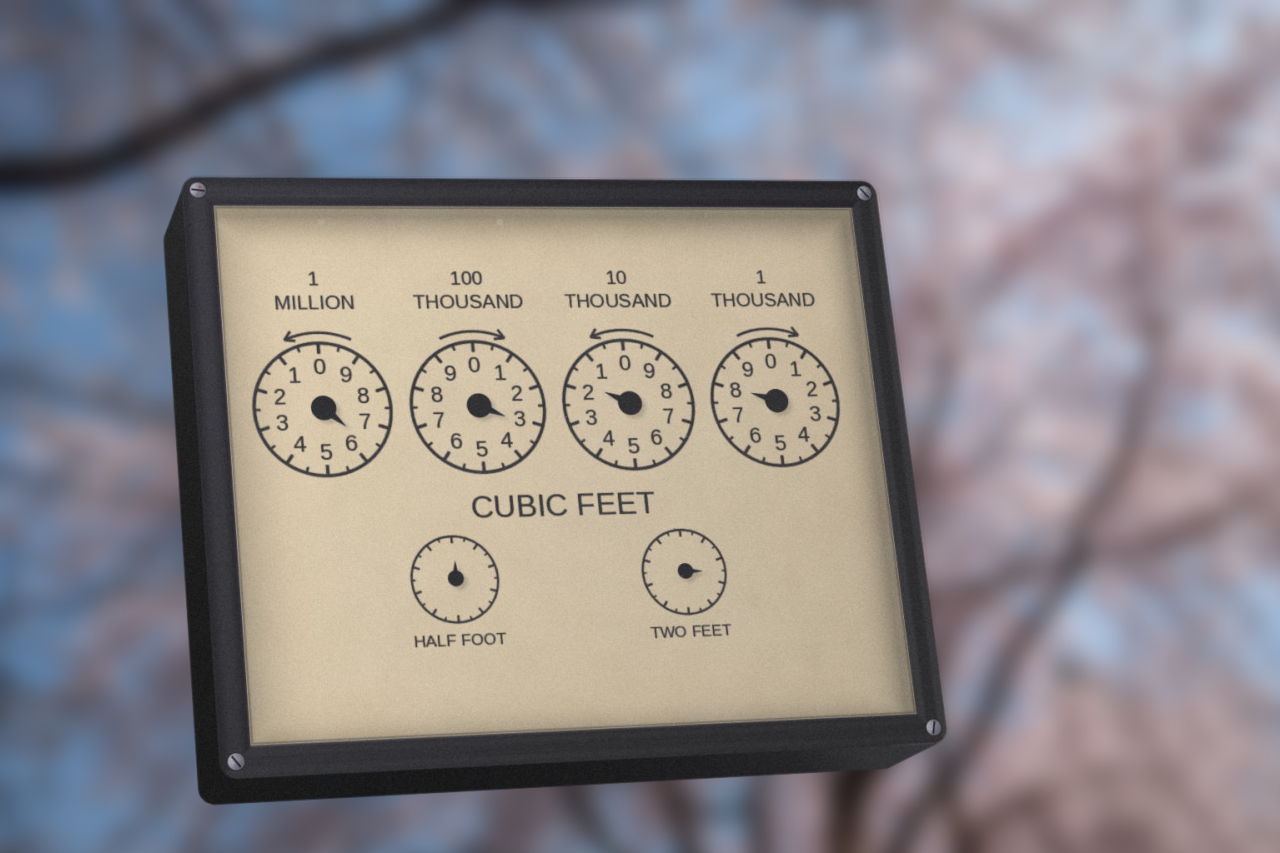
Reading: 631800 ft³
